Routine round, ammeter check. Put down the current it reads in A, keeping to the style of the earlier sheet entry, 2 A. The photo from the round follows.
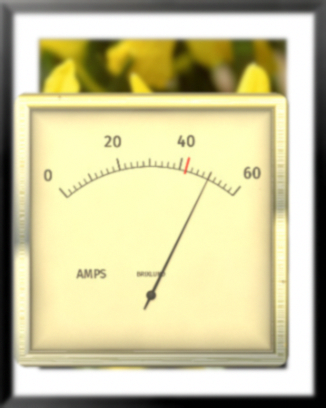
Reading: 50 A
